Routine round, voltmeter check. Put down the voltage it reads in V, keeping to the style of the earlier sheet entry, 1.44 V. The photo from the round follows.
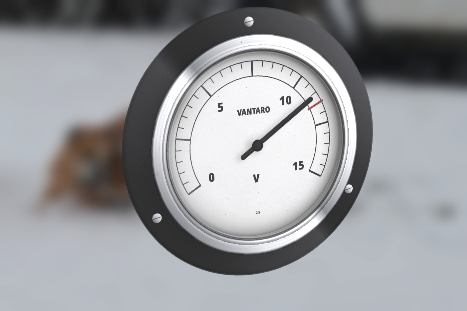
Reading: 11 V
